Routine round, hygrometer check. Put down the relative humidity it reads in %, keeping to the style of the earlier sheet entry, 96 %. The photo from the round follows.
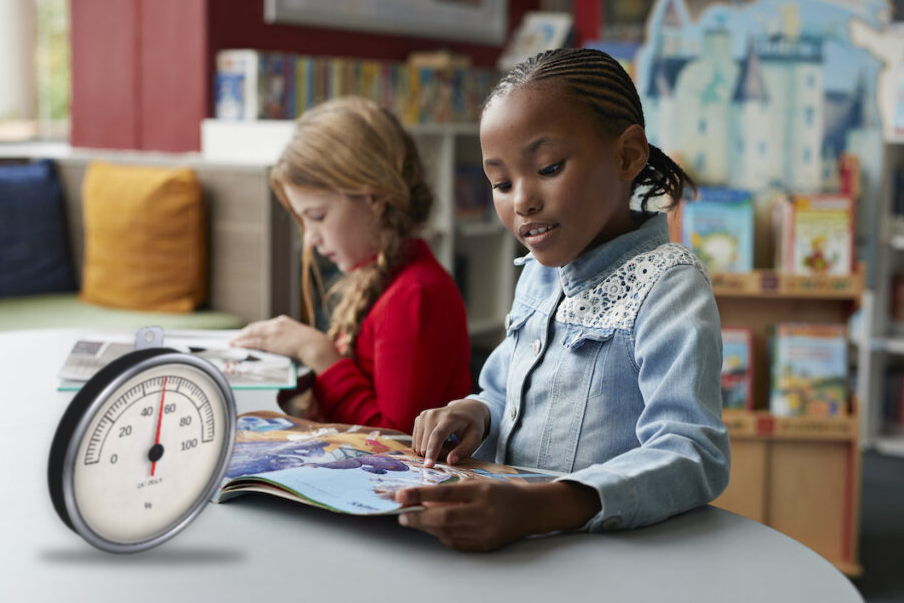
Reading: 50 %
